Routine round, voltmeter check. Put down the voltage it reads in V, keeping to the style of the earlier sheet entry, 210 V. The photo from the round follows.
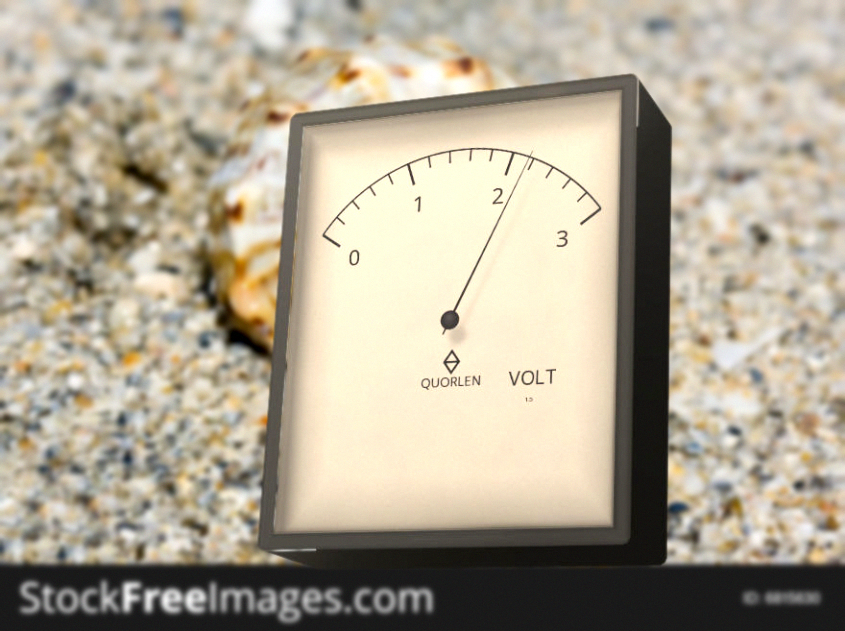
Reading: 2.2 V
